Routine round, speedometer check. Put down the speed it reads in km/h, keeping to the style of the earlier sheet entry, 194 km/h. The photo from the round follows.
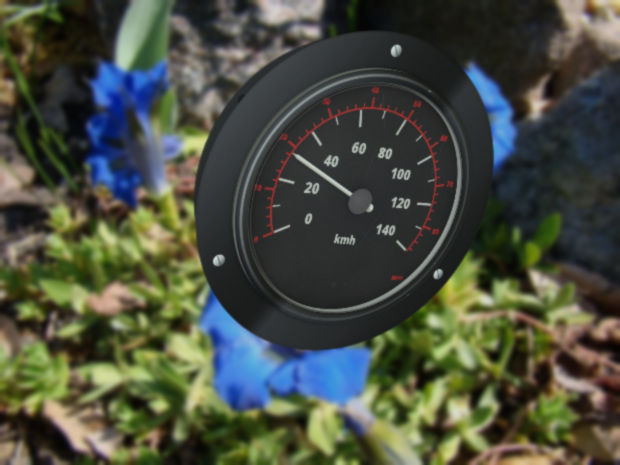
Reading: 30 km/h
